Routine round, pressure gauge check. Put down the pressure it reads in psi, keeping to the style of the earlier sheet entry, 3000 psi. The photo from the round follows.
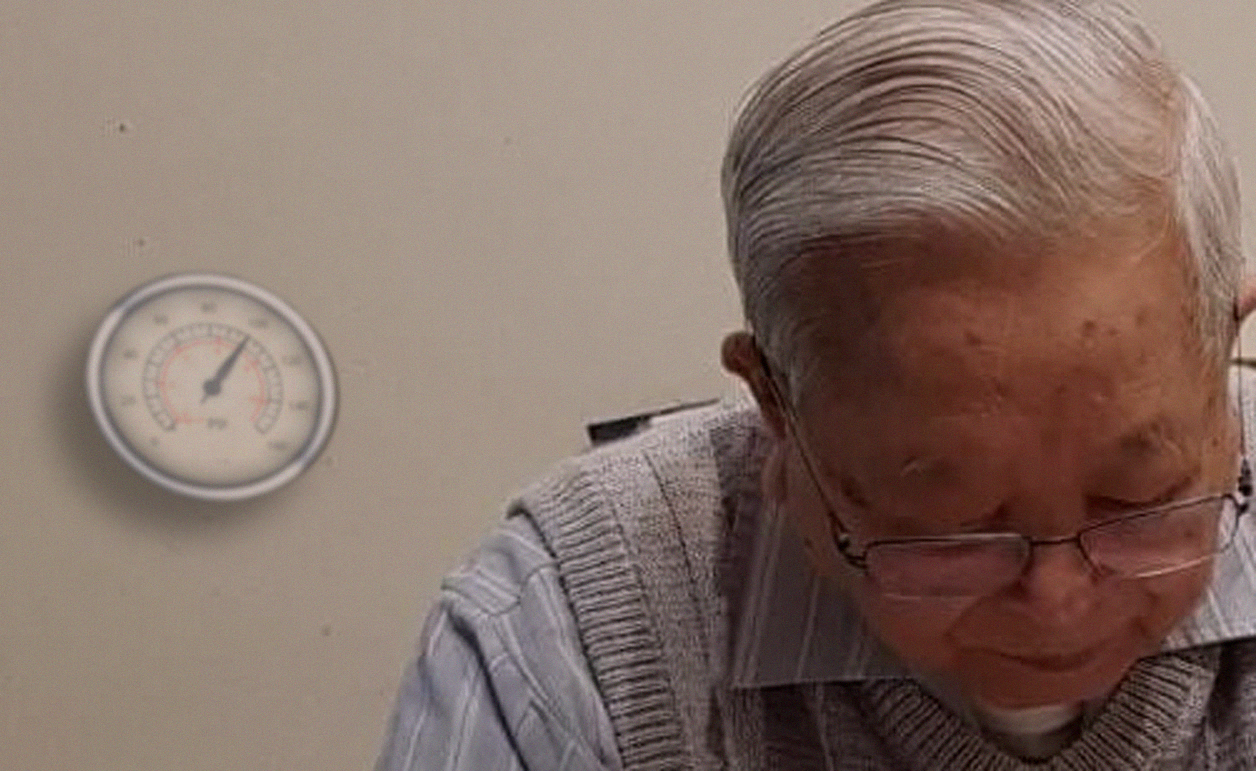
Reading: 100 psi
